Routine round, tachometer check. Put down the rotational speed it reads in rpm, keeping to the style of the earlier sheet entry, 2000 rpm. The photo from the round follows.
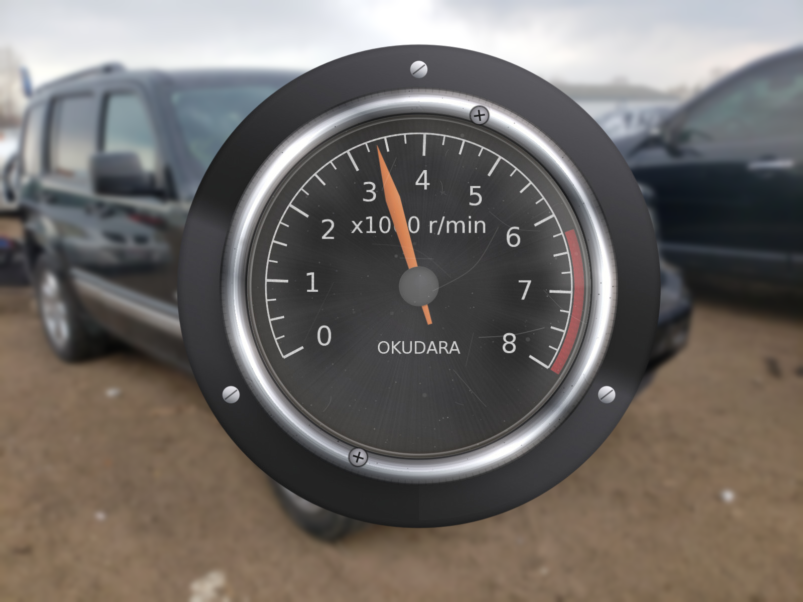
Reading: 3375 rpm
